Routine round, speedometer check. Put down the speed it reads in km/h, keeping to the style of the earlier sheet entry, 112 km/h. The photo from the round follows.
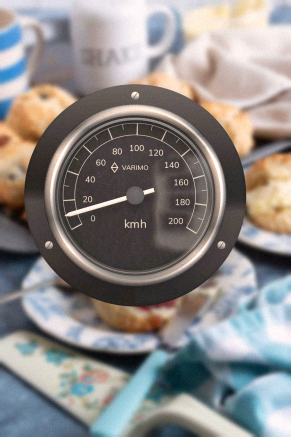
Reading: 10 km/h
